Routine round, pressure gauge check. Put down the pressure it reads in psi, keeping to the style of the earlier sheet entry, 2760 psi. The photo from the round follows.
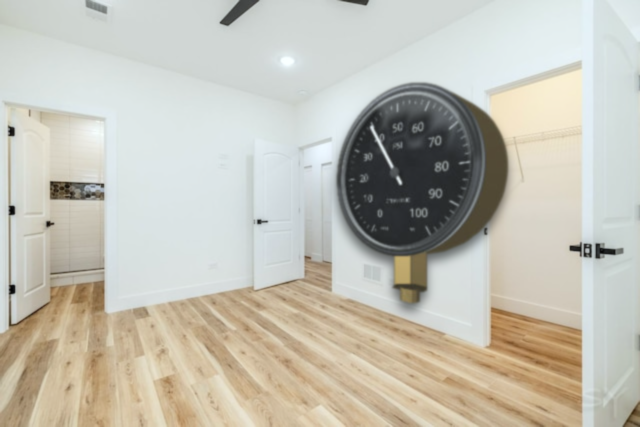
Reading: 40 psi
